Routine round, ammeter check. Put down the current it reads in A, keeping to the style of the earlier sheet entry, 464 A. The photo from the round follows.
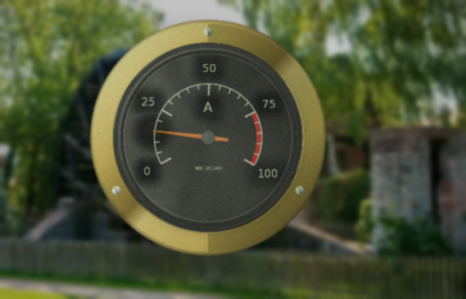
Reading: 15 A
